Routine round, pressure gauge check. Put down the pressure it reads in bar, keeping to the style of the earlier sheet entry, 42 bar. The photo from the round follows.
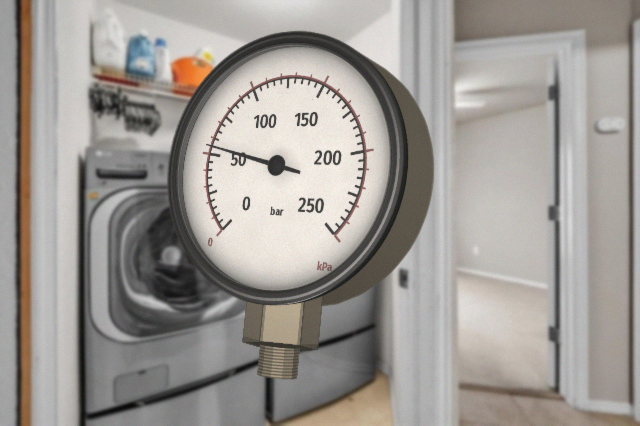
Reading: 55 bar
